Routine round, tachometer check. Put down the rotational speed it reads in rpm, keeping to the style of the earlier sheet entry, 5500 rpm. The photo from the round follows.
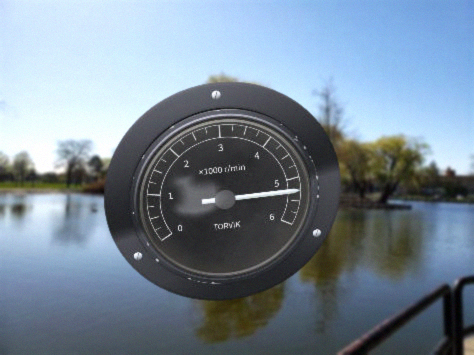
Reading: 5250 rpm
